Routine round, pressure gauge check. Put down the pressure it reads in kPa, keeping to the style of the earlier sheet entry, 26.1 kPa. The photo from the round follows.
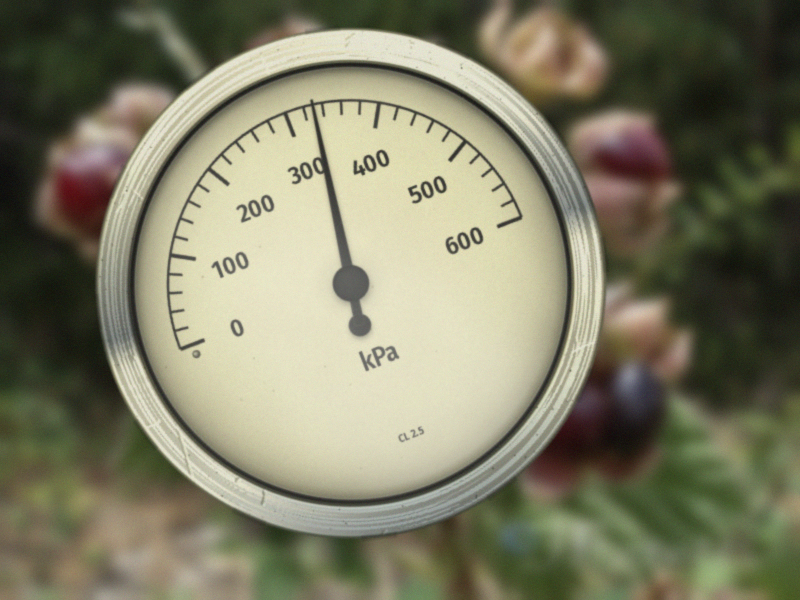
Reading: 330 kPa
